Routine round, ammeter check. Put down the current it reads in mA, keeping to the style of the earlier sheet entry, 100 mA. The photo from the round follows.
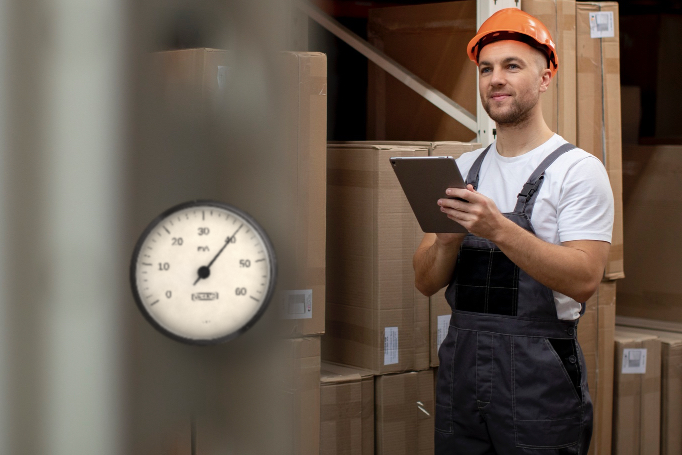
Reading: 40 mA
